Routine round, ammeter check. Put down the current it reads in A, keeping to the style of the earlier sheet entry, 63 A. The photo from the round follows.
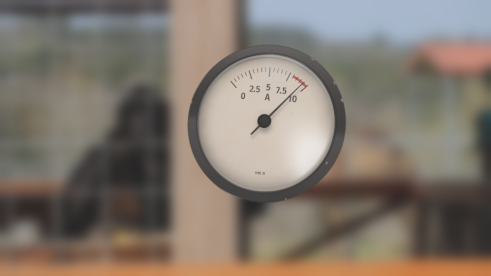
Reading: 9.5 A
